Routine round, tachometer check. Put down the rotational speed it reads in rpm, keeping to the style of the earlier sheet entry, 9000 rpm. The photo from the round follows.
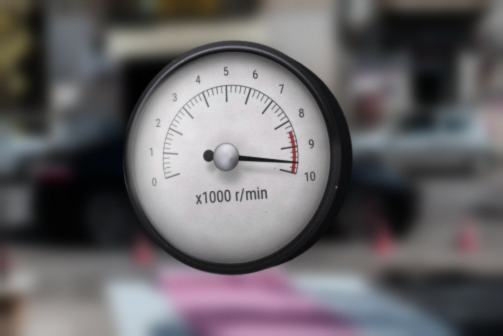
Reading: 9600 rpm
